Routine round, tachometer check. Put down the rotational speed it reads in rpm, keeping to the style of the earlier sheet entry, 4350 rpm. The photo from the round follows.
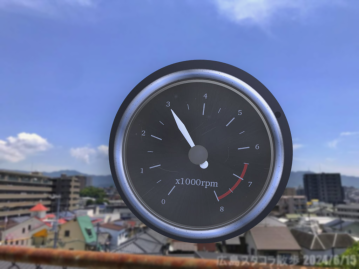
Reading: 3000 rpm
